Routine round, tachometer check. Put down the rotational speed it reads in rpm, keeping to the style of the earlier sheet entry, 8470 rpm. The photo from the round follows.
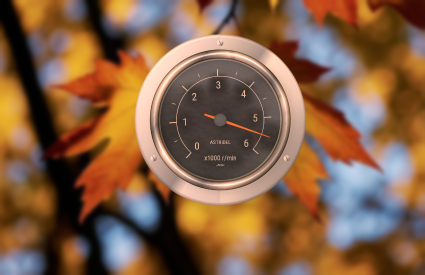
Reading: 5500 rpm
